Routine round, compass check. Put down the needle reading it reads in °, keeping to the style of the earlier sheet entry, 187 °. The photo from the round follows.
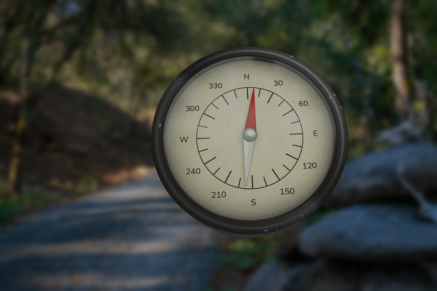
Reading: 7.5 °
